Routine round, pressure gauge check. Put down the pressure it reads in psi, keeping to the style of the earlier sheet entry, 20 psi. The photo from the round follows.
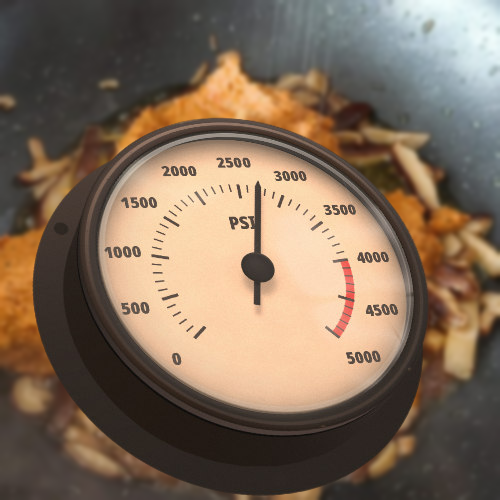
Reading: 2700 psi
